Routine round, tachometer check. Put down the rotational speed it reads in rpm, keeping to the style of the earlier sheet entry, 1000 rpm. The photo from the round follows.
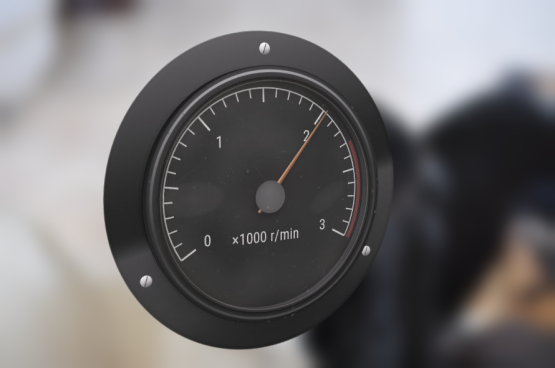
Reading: 2000 rpm
